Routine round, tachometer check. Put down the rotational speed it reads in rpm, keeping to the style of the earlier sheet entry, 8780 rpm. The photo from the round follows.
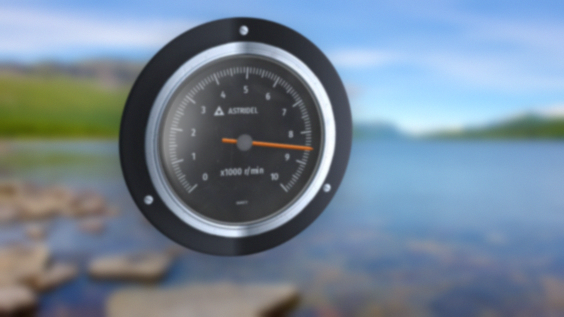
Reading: 8500 rpm
